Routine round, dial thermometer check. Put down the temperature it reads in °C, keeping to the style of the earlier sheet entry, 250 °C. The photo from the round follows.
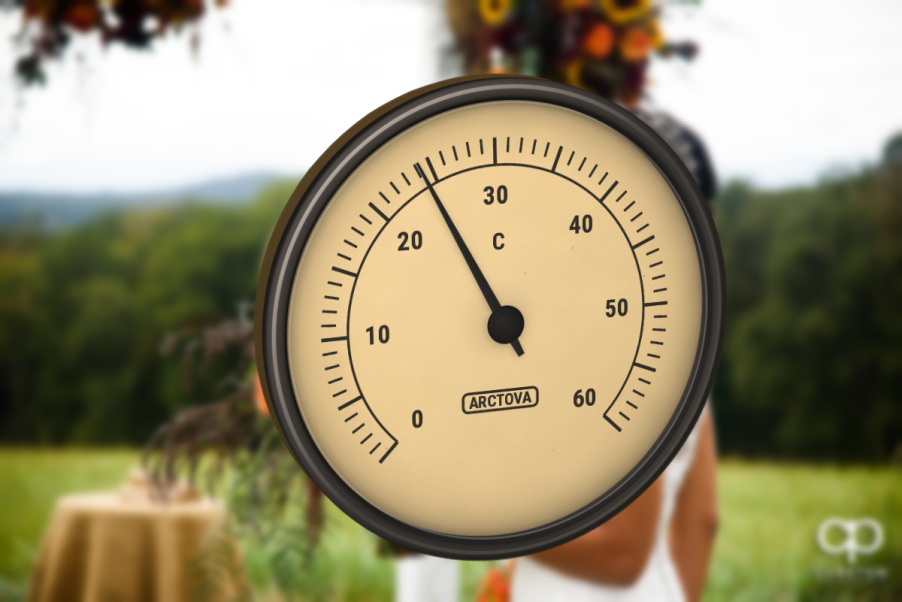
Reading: 24 °C
